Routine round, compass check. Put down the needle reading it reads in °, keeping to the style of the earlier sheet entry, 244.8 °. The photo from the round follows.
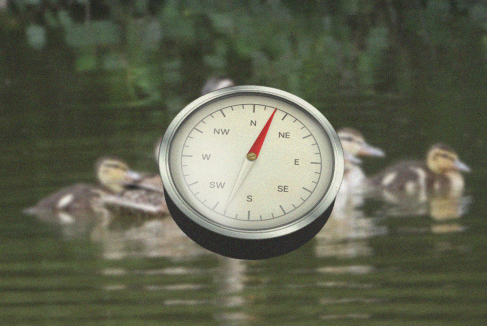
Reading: 20 °
